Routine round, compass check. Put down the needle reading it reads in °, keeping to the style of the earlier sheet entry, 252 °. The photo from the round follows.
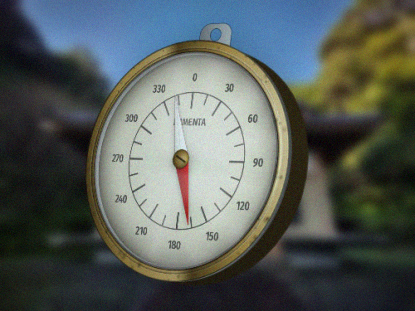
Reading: 165 °
